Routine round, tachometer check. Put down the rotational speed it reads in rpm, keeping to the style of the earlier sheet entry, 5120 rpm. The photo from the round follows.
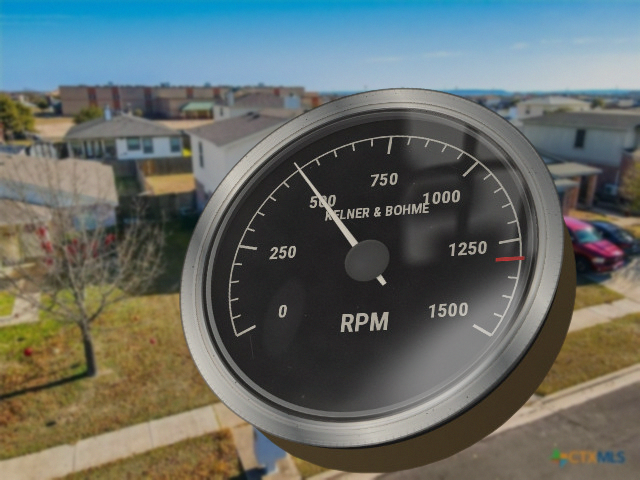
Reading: 500 rpm
